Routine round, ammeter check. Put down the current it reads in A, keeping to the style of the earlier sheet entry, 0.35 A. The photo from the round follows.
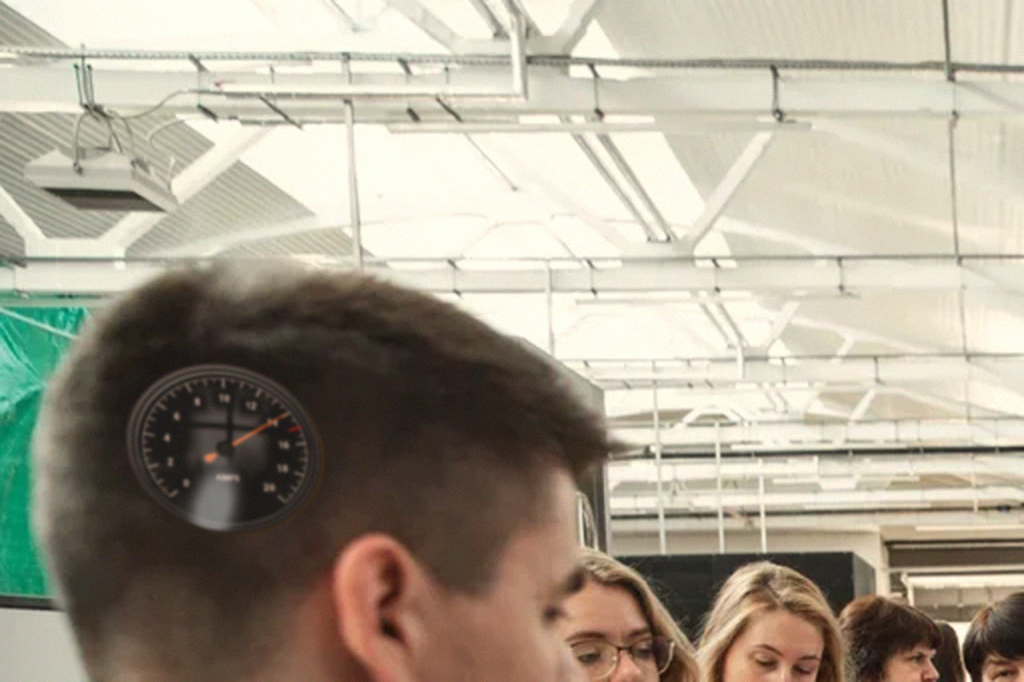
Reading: 14 A
